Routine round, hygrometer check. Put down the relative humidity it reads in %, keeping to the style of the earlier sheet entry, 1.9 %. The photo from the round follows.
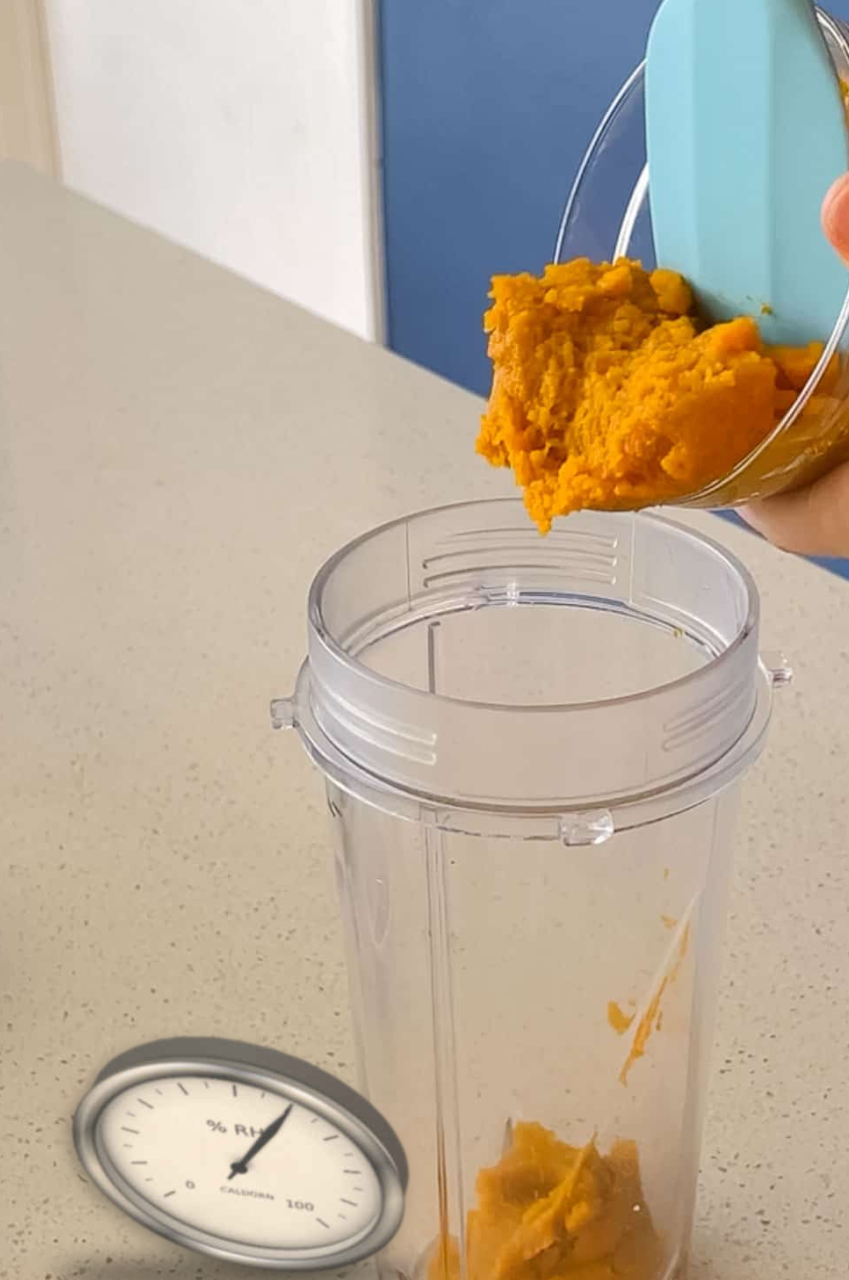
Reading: 60 %
